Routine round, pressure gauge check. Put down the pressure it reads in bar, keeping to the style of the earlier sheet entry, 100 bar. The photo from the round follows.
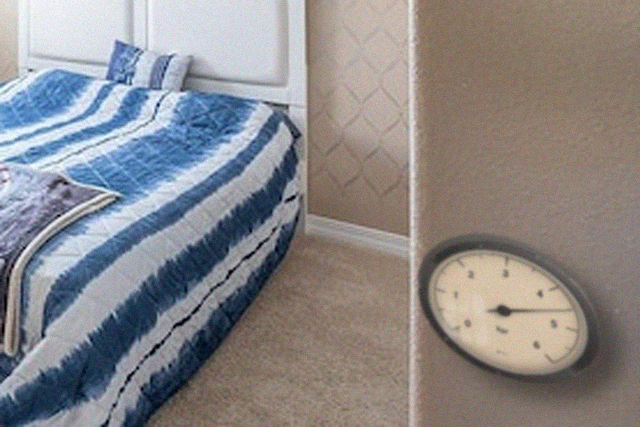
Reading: 4.5 bar
